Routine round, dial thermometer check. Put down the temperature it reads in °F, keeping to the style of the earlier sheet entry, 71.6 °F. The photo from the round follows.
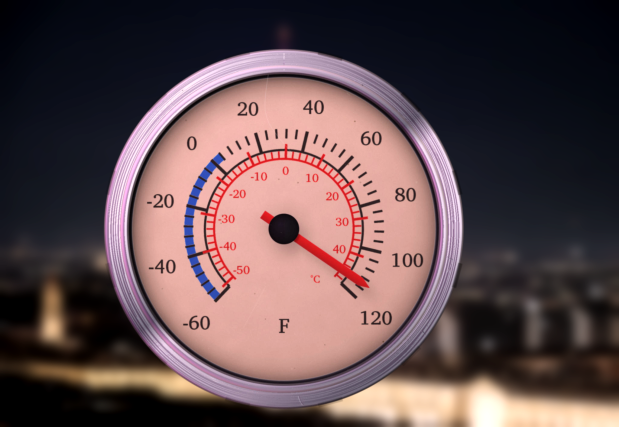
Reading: 114 °F
